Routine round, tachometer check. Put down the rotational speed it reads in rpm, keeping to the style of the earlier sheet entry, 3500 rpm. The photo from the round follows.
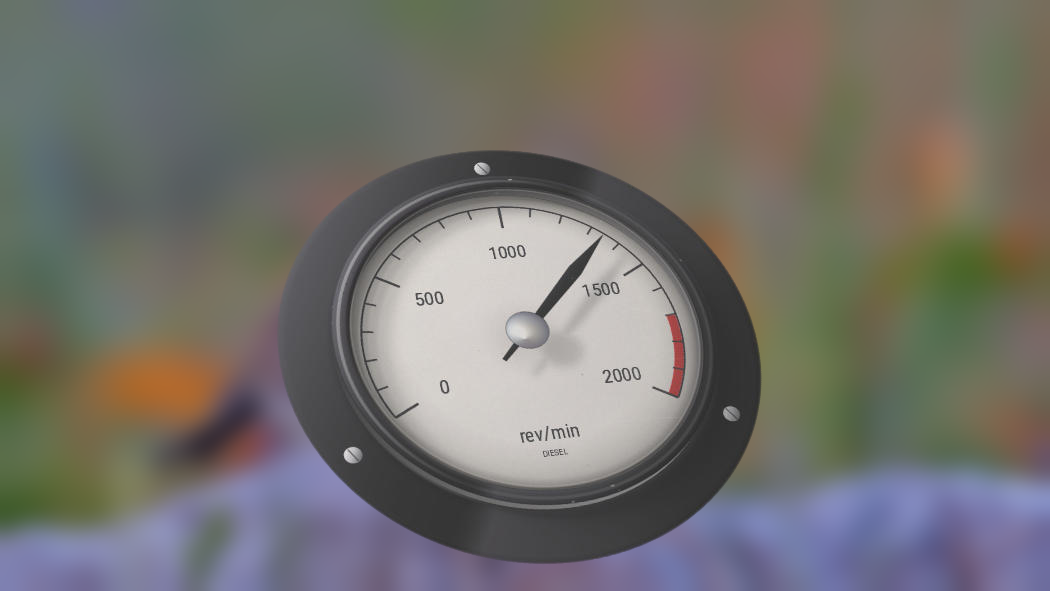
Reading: 1350 rpm
